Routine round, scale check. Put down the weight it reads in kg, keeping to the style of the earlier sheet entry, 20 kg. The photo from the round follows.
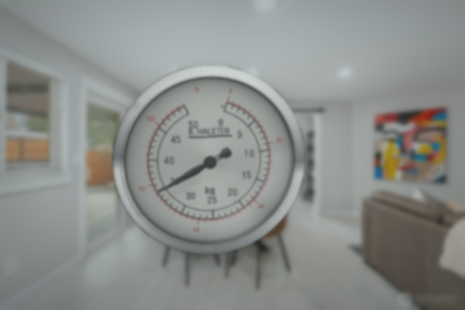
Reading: 35 kg
